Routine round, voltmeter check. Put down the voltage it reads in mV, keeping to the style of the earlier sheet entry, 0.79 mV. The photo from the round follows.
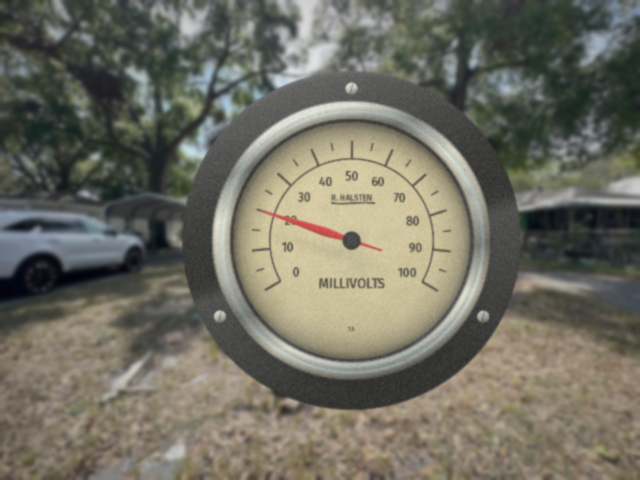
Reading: 20 mV
